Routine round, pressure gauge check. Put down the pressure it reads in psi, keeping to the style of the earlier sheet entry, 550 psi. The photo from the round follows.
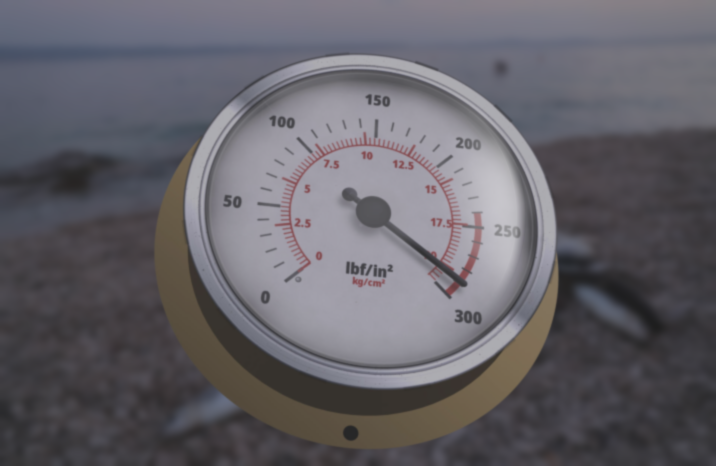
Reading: 290 psi
